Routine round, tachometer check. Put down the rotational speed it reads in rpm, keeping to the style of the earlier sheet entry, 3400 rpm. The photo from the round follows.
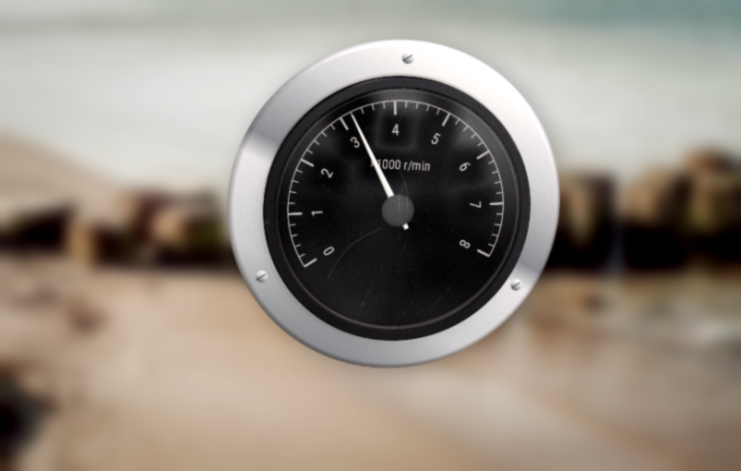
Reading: 3200 rpm
